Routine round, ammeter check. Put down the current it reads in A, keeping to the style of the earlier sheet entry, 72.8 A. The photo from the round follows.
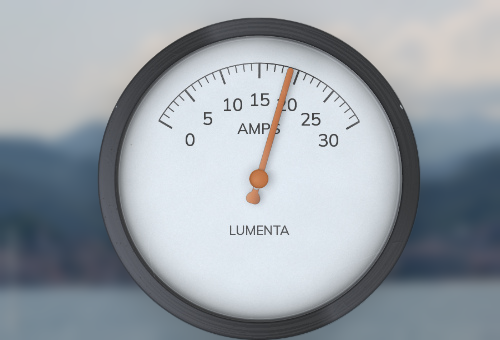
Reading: 19 A
